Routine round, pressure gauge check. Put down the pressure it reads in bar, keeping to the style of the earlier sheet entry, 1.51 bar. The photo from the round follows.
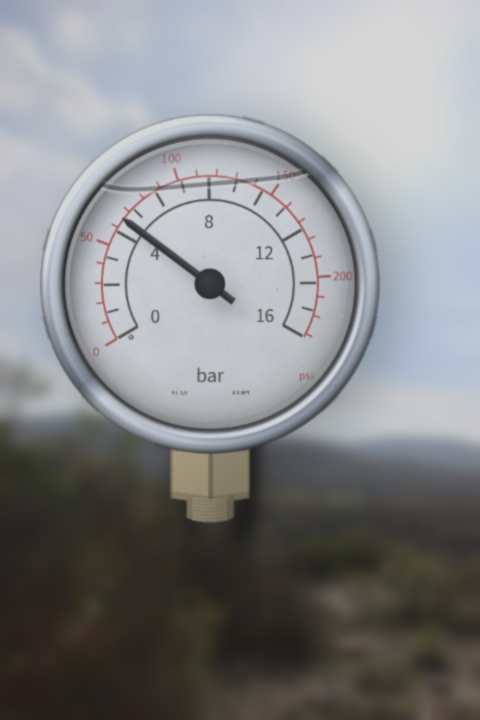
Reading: 4.5 bar
